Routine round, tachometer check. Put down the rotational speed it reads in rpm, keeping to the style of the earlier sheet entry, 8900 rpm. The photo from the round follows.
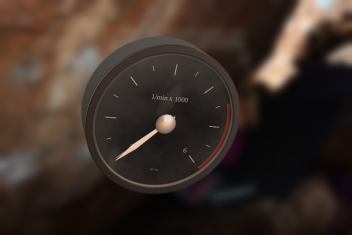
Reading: 0 rpm
